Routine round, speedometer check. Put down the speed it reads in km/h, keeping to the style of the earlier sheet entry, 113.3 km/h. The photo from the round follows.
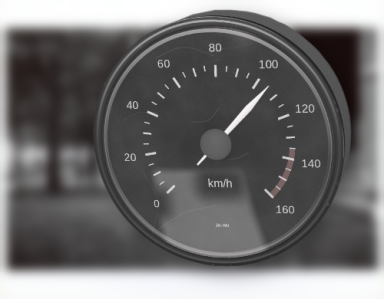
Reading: 105 km/h
